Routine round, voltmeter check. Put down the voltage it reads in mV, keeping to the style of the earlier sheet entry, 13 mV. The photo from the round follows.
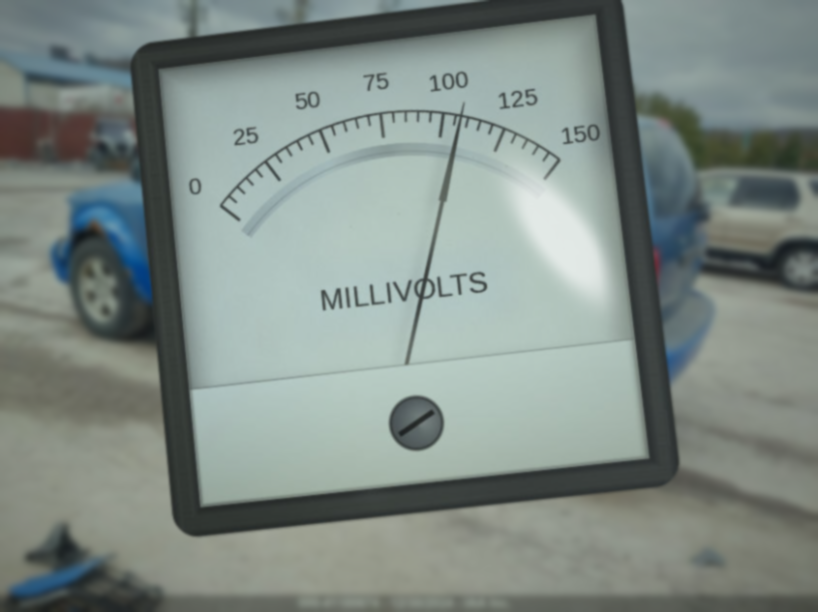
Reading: 107.5 mV
